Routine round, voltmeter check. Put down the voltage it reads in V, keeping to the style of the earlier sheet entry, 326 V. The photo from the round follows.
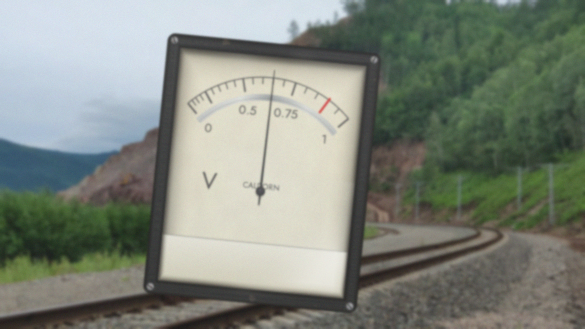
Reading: 0.65 V
